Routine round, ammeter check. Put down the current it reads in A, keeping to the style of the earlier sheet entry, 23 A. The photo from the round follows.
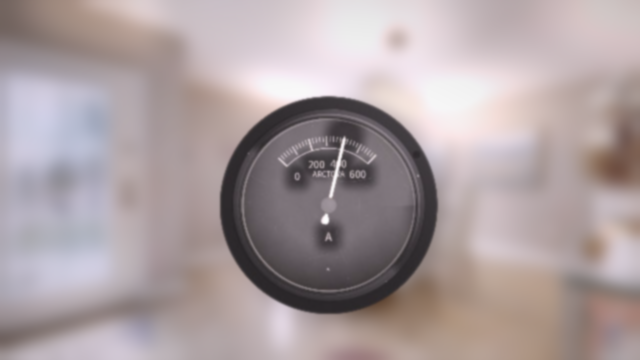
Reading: 400 A
